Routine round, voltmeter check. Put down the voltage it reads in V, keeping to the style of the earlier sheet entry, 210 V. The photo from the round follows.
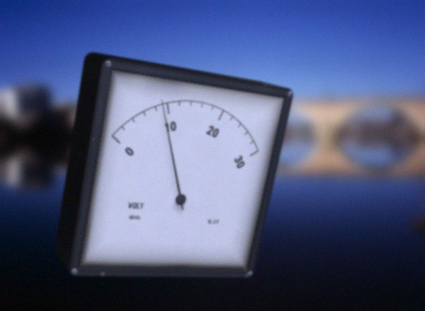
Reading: 9 V
